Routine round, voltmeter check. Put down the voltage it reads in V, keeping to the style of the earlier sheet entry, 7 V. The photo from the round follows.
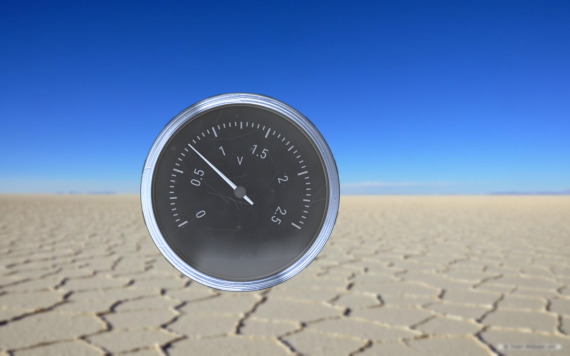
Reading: 0.75 V
